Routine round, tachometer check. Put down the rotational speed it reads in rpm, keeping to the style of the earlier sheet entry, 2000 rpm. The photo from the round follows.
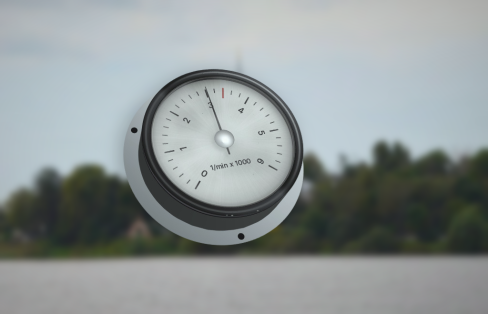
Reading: 3000 rpm
